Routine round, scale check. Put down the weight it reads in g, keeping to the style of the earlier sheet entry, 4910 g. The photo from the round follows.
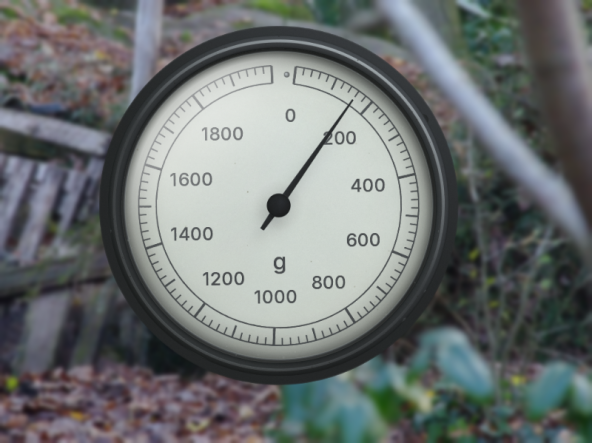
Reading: 160 g
